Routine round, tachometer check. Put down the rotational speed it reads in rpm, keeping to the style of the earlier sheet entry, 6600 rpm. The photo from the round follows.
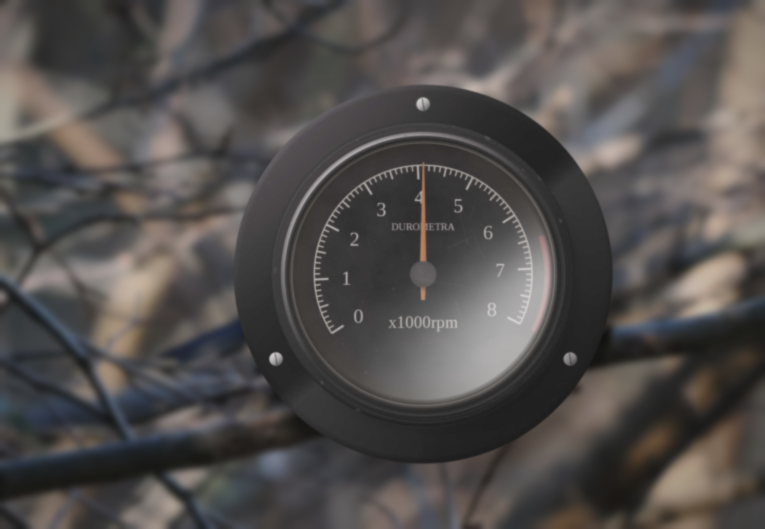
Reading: 4100 rpm
